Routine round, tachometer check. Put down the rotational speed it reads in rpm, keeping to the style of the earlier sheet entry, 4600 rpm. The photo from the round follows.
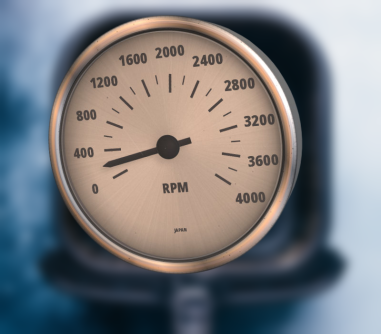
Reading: 200 rpm
